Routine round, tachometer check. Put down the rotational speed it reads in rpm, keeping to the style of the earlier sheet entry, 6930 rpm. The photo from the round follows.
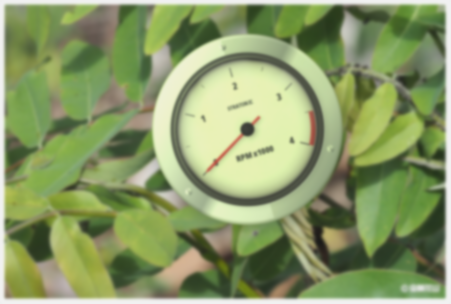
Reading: 0 rpm
